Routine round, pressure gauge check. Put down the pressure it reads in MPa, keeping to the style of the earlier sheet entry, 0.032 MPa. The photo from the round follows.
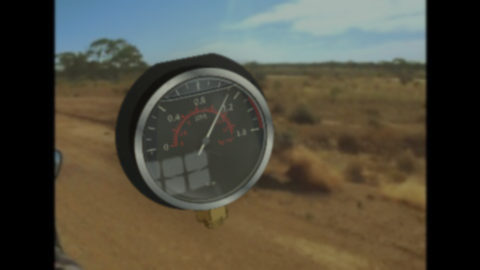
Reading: 1.1 MPa
